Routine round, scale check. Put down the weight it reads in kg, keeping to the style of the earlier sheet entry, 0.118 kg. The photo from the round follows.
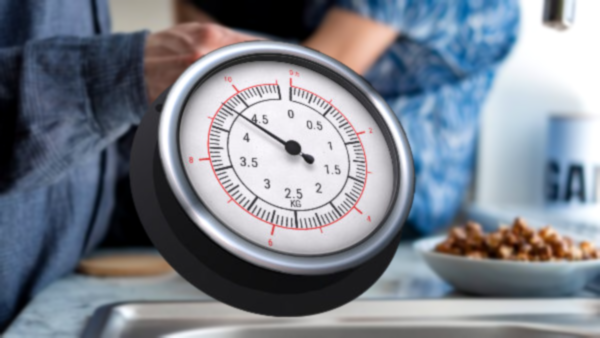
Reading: 4.25 kg
